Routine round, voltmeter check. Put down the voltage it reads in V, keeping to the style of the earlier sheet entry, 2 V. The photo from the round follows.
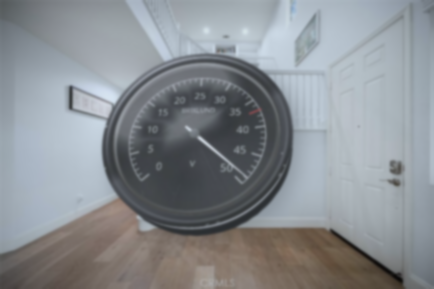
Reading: 49 V
